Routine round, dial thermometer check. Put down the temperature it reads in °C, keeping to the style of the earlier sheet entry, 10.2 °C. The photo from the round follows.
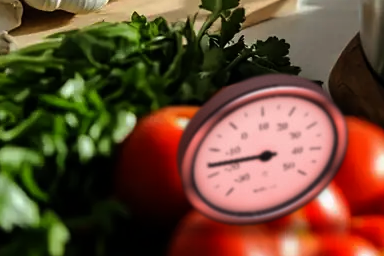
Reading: -15 °C
